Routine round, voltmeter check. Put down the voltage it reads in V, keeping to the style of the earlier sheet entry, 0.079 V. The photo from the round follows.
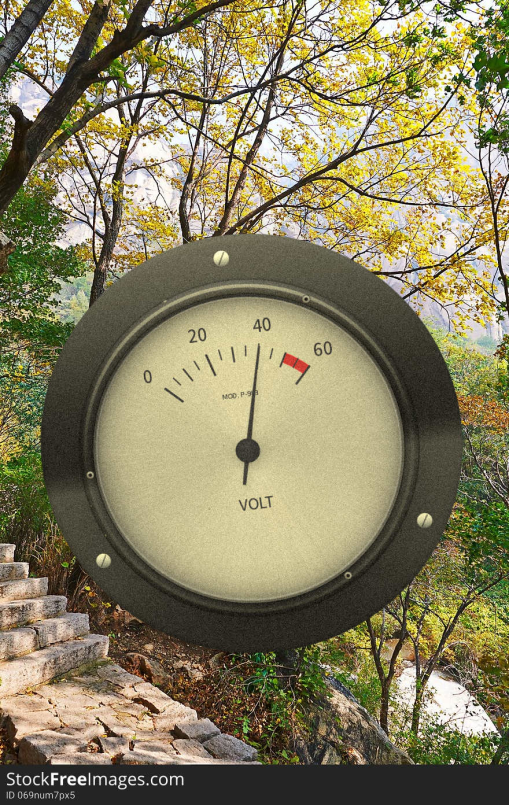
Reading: 40 V
